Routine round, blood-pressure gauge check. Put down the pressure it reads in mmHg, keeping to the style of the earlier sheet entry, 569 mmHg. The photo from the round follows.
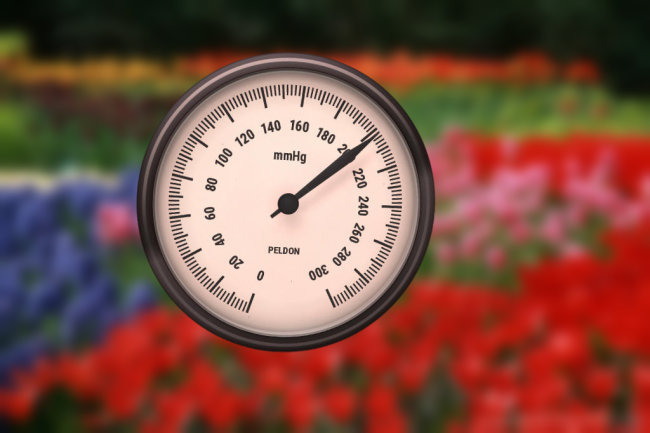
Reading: 202 mmHg
